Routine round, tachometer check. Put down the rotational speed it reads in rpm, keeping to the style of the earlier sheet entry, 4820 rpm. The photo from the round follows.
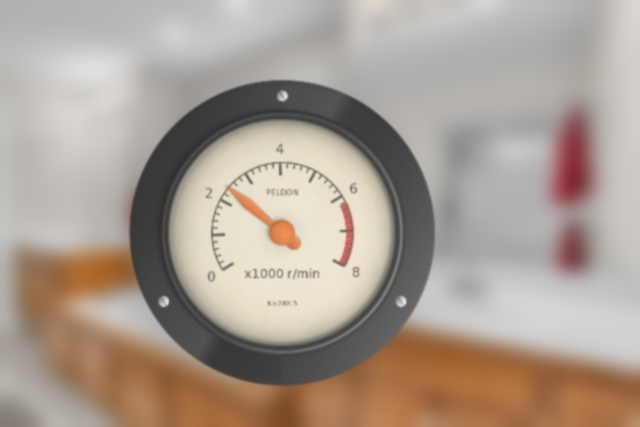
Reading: 2400 rpm
